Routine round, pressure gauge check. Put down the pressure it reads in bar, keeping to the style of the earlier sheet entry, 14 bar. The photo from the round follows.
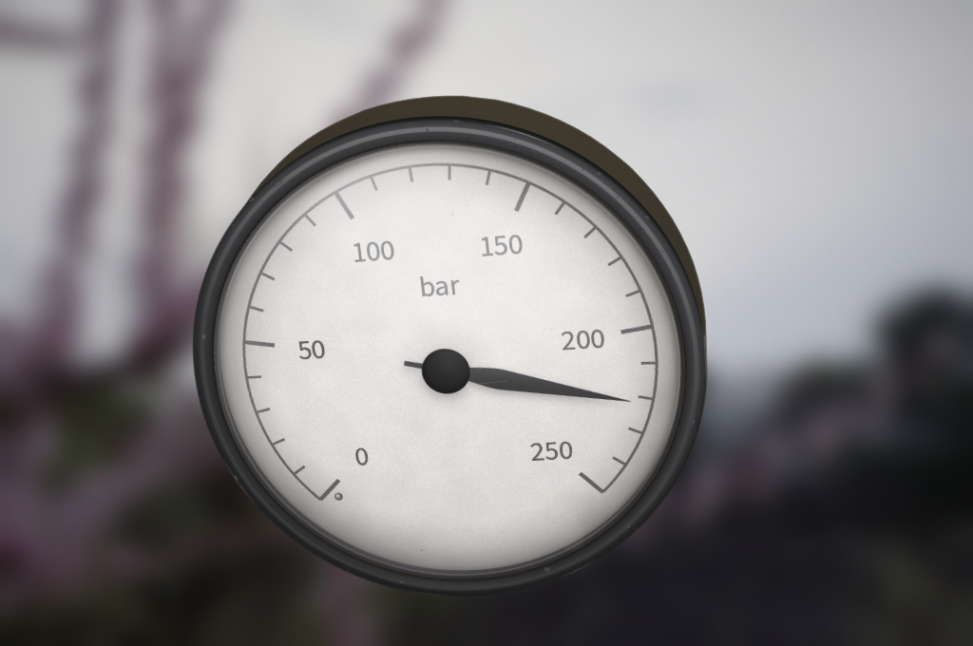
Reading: 220 bar
